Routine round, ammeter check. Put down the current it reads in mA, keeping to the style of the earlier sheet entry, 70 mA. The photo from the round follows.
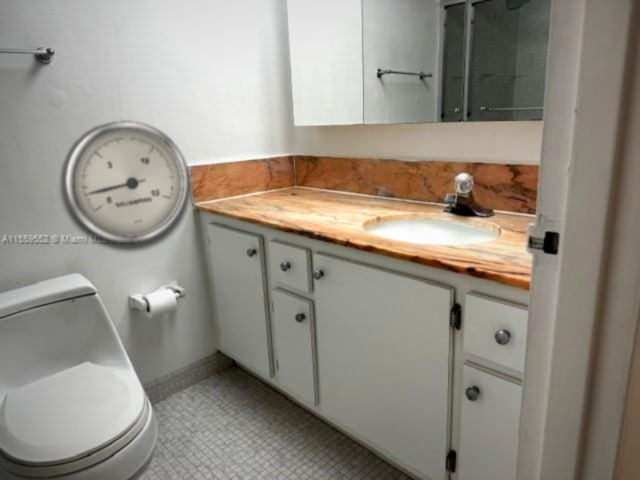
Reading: 1.5 mA
